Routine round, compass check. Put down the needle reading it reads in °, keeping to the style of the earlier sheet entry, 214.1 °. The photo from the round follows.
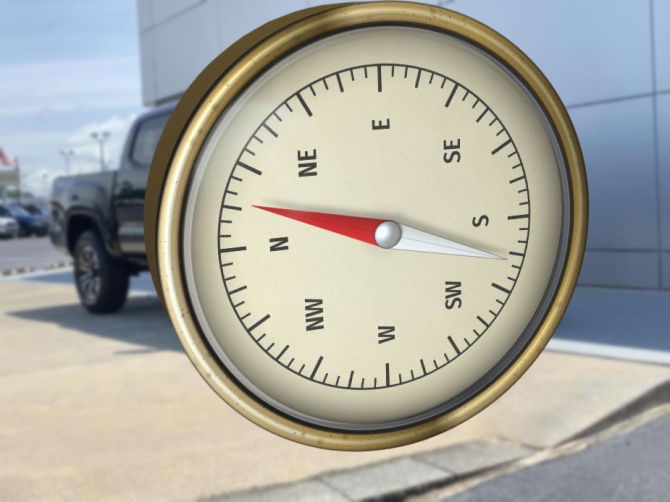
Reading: 17.5 °
